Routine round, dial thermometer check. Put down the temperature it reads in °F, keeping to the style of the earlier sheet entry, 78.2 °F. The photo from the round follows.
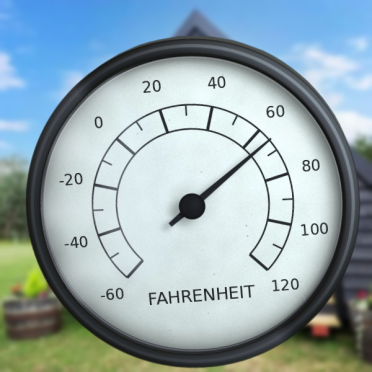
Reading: 65 °F
